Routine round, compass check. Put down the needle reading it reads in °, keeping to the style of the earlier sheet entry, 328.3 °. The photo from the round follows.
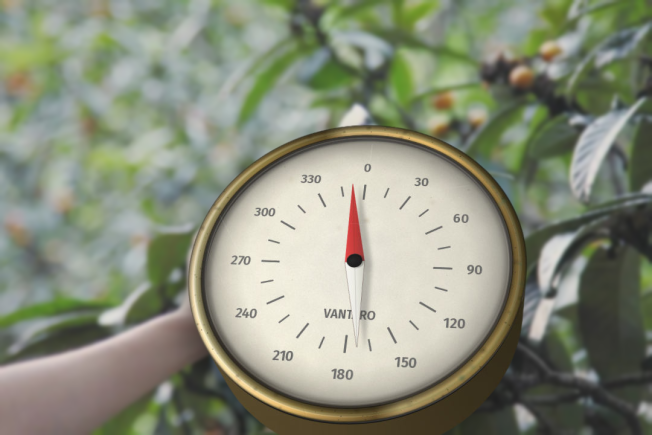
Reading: 352.5 °
